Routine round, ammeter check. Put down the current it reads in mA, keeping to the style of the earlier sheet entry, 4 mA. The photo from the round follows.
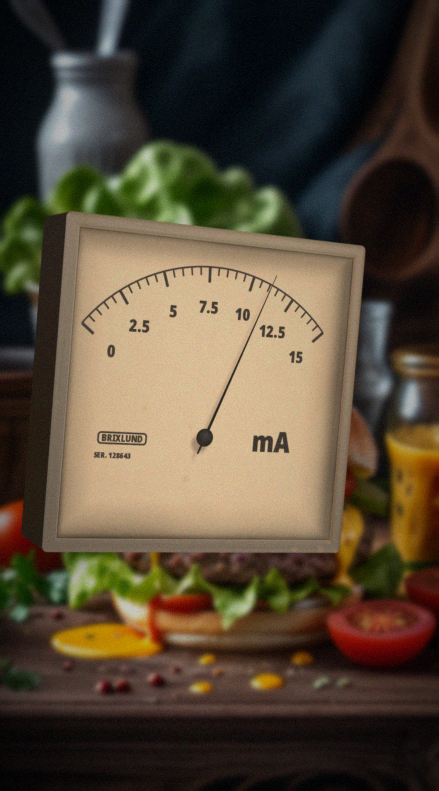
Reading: 11 mA
